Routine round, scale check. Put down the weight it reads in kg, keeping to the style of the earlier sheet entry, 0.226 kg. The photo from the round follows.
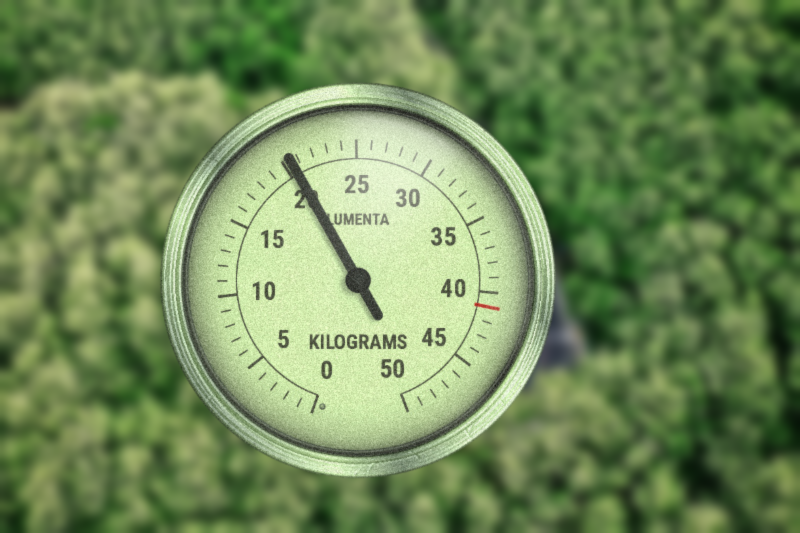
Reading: 20.5 kg
